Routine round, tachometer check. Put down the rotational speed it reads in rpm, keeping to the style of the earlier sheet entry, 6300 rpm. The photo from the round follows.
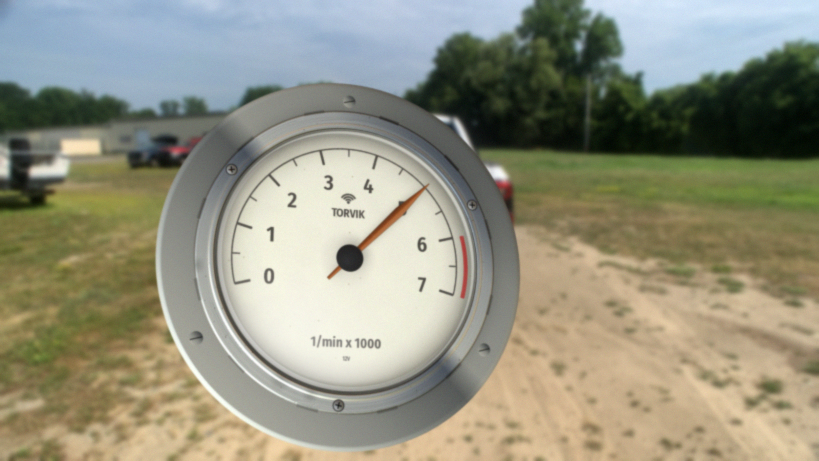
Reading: 5000 rpm
